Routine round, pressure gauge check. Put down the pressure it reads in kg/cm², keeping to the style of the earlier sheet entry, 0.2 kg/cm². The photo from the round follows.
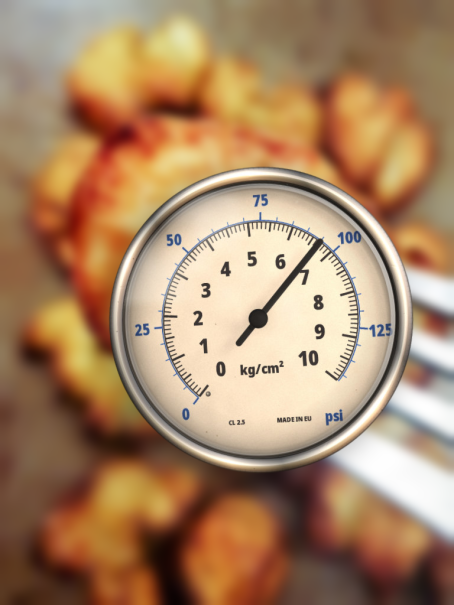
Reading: 6.7 kg/cm²
